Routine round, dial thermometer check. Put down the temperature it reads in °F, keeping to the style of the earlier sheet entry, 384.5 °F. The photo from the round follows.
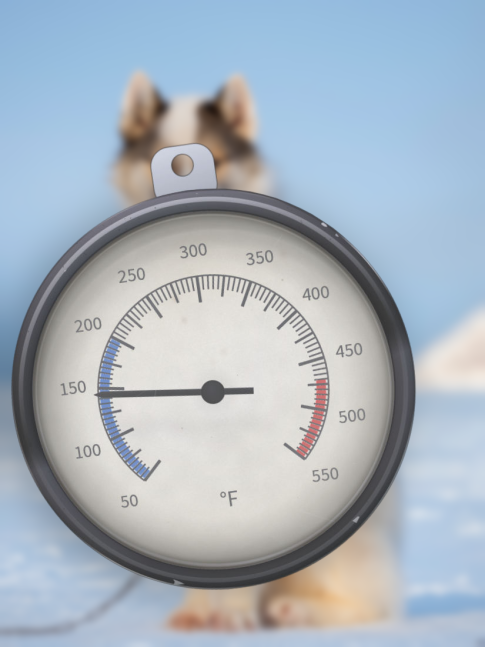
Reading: 145 °F
